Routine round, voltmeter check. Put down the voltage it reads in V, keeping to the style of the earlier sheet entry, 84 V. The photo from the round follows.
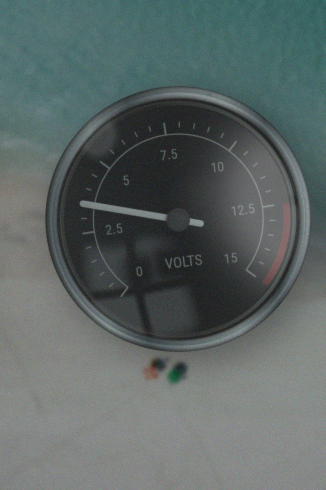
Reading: 3.5 V
